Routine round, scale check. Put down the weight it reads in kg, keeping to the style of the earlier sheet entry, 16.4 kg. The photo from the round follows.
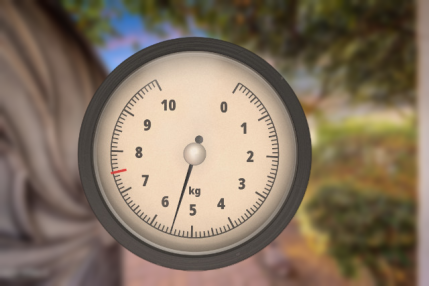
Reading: 5.5 kg
